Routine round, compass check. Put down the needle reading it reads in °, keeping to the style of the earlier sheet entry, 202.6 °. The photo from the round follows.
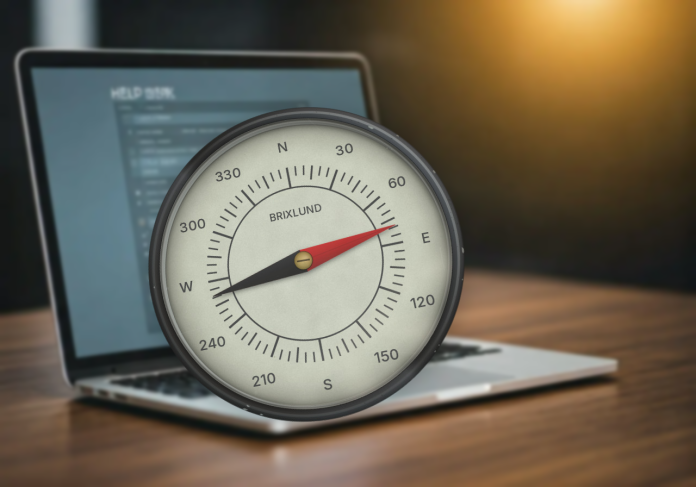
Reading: 80 °
